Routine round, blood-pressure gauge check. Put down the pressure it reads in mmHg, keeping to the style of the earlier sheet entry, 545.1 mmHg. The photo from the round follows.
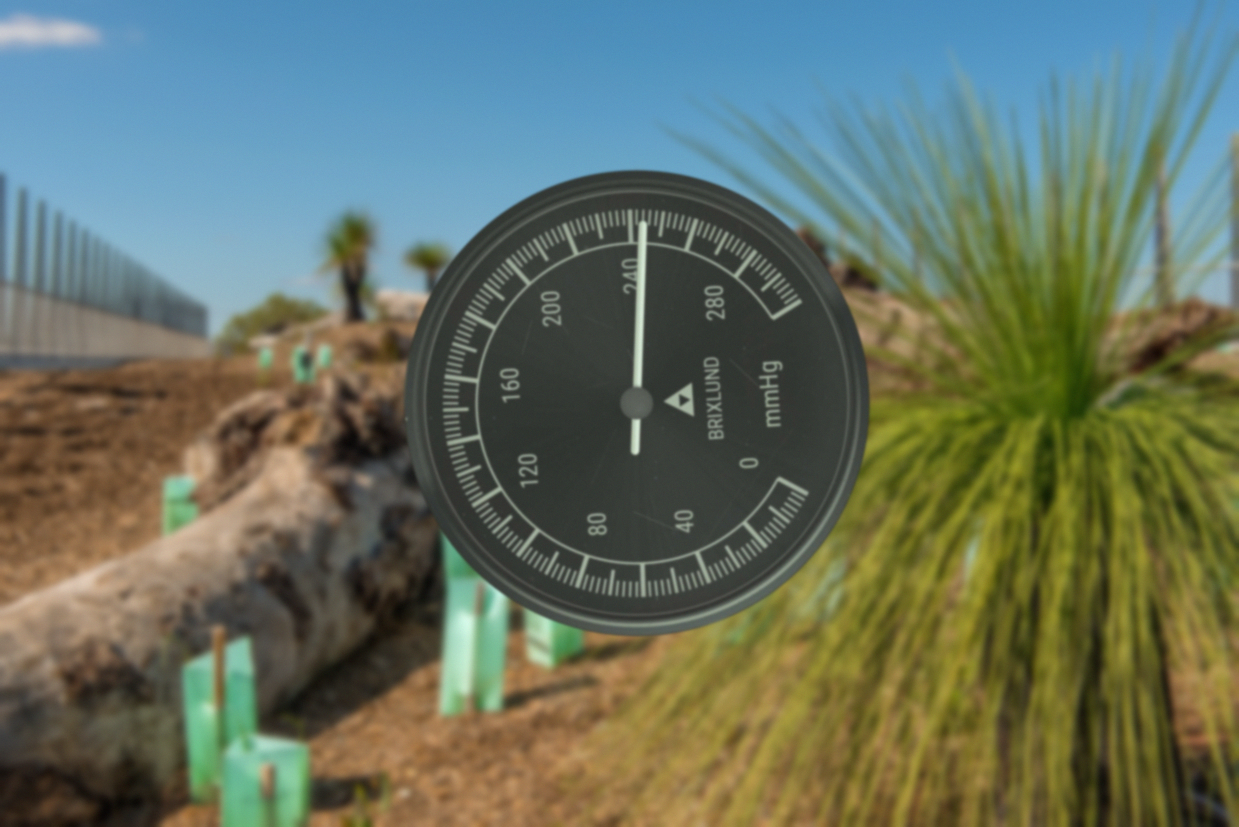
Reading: 244 mmHg
